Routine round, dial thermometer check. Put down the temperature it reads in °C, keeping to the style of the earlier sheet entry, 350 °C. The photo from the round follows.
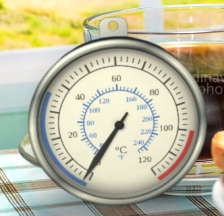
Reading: 2 °C
